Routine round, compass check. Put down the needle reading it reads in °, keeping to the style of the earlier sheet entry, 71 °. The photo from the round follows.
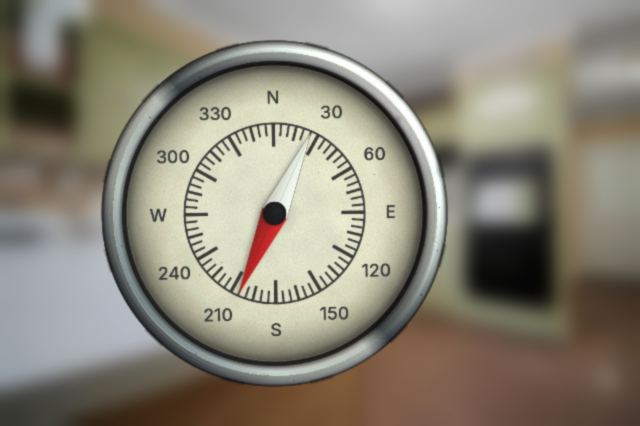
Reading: 205 °
